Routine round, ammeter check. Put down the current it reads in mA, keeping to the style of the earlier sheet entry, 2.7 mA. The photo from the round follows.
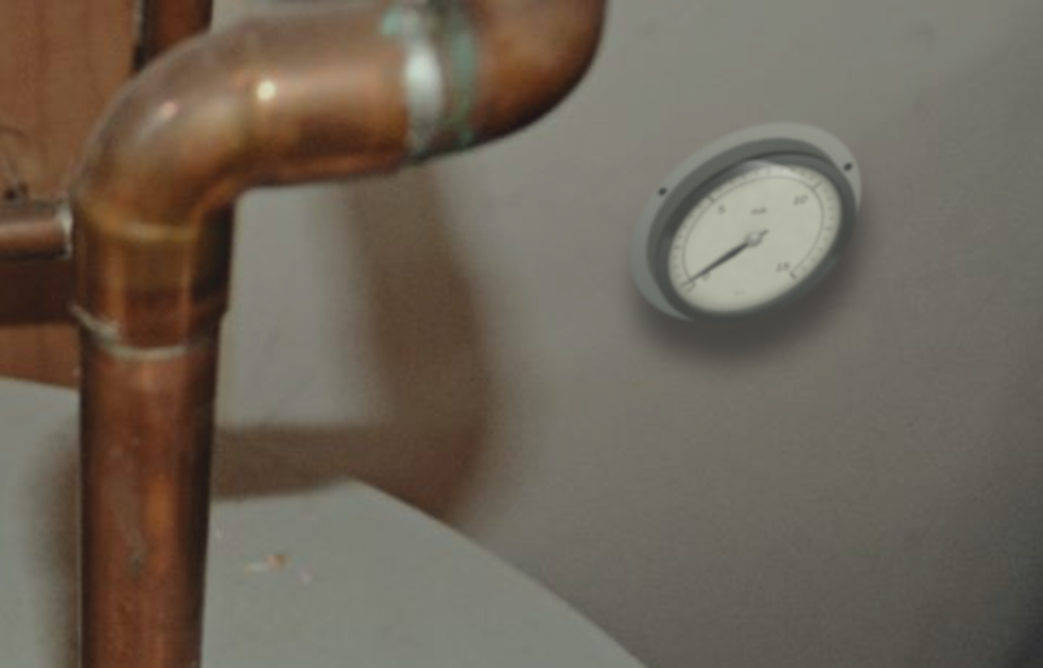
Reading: 0.5 mA
